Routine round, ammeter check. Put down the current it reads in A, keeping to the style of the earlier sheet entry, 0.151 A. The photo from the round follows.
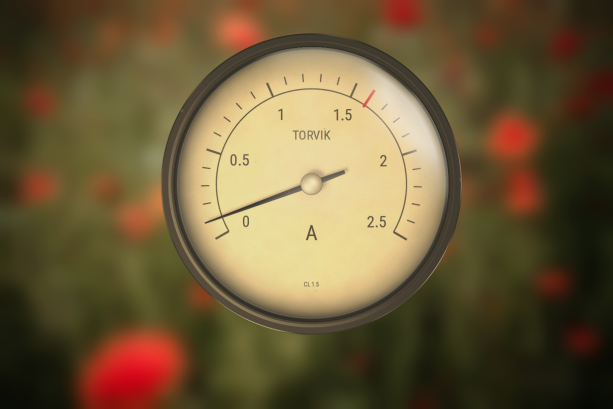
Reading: 0.1 A
